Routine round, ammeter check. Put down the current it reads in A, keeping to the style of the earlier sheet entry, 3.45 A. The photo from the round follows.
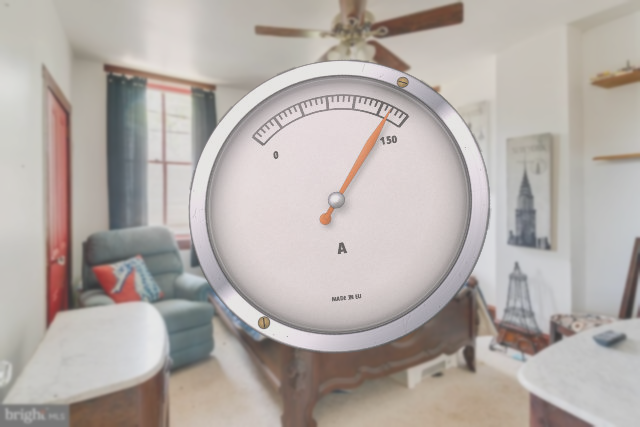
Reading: 135 A
